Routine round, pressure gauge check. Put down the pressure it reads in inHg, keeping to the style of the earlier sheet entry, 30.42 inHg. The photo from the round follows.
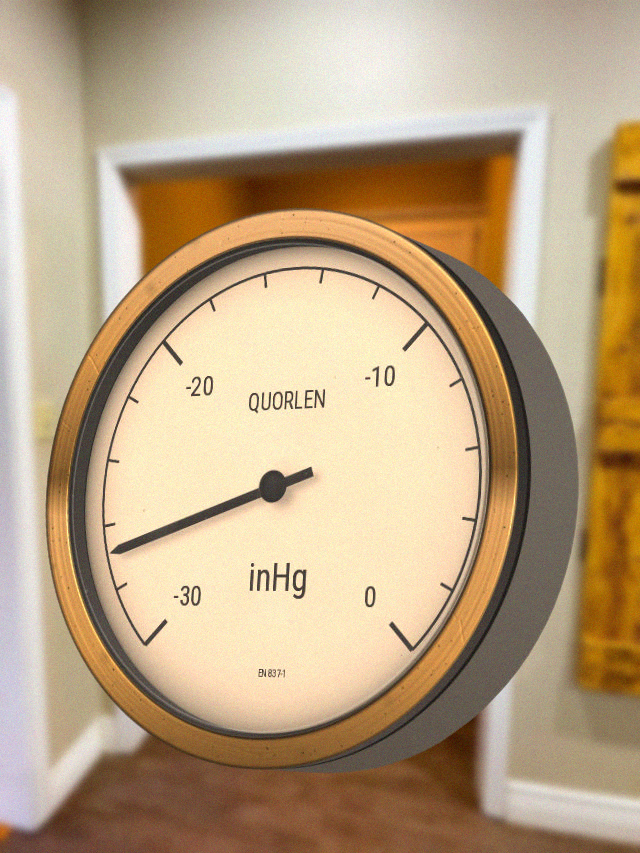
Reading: -27 inHg
